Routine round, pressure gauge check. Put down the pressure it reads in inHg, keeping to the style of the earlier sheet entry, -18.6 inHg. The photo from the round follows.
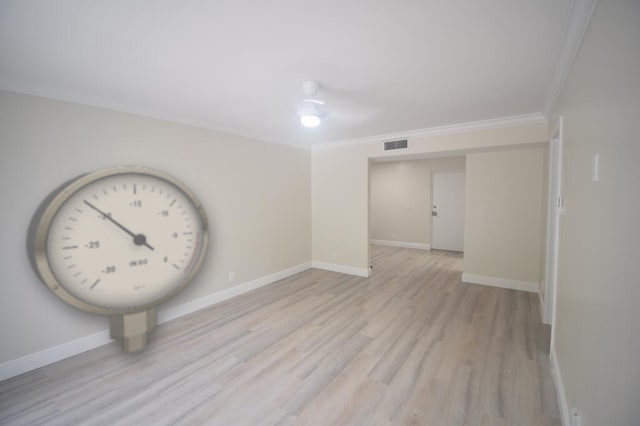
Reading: -20 inHg
